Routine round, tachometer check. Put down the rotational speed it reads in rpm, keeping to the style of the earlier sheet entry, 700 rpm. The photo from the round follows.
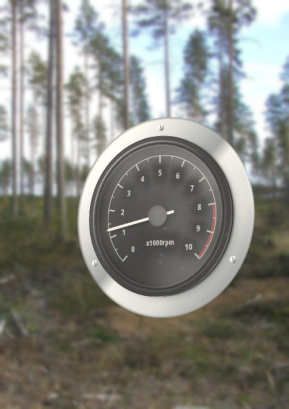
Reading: 1250 rpm
